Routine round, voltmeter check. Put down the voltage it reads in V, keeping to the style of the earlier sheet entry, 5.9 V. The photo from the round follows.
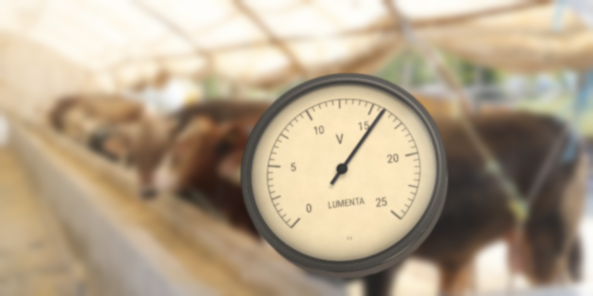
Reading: 16 V
